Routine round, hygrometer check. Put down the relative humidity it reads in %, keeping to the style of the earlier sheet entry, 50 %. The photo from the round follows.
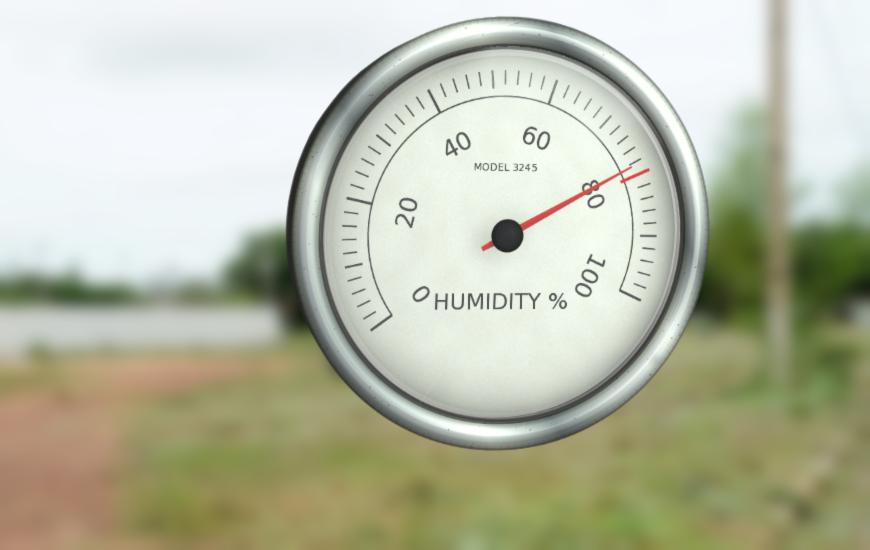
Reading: 78 %
